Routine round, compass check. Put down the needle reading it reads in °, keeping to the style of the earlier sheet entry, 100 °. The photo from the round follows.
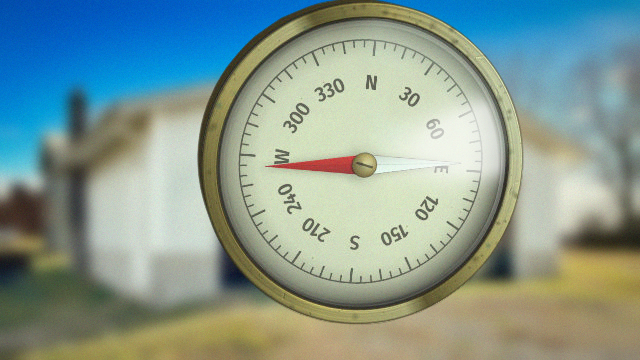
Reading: 265 °
